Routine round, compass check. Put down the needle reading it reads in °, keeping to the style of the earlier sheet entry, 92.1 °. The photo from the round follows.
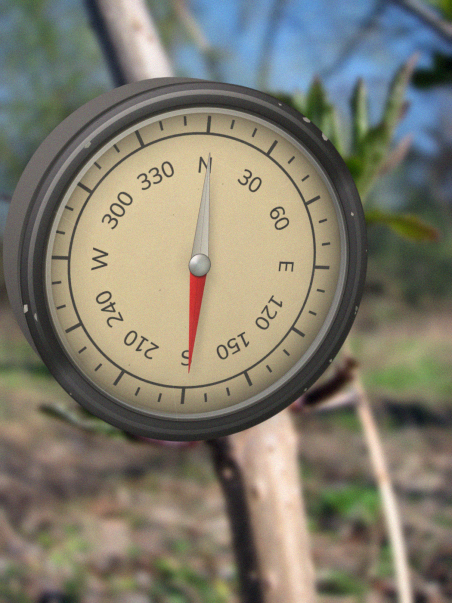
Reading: 180 °
